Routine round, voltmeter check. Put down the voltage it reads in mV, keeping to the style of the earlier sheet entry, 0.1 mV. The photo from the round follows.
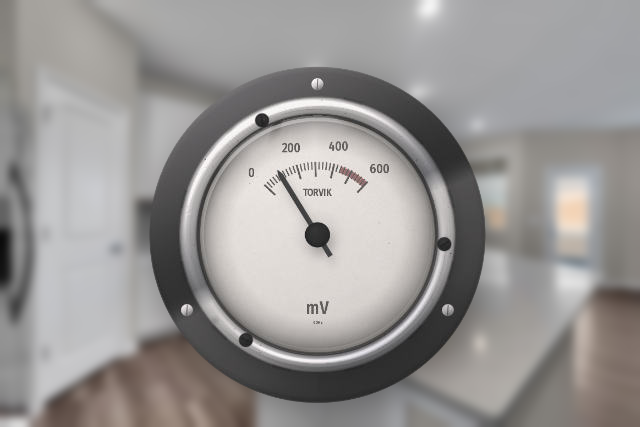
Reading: 100 mV
